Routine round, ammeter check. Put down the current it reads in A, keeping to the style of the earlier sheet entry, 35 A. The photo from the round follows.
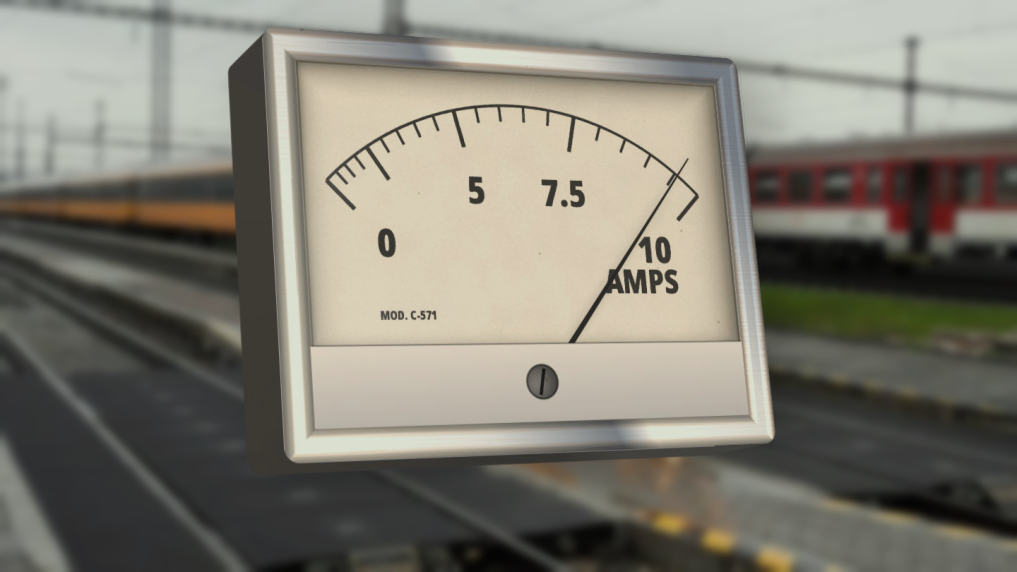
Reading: 9.5 A
